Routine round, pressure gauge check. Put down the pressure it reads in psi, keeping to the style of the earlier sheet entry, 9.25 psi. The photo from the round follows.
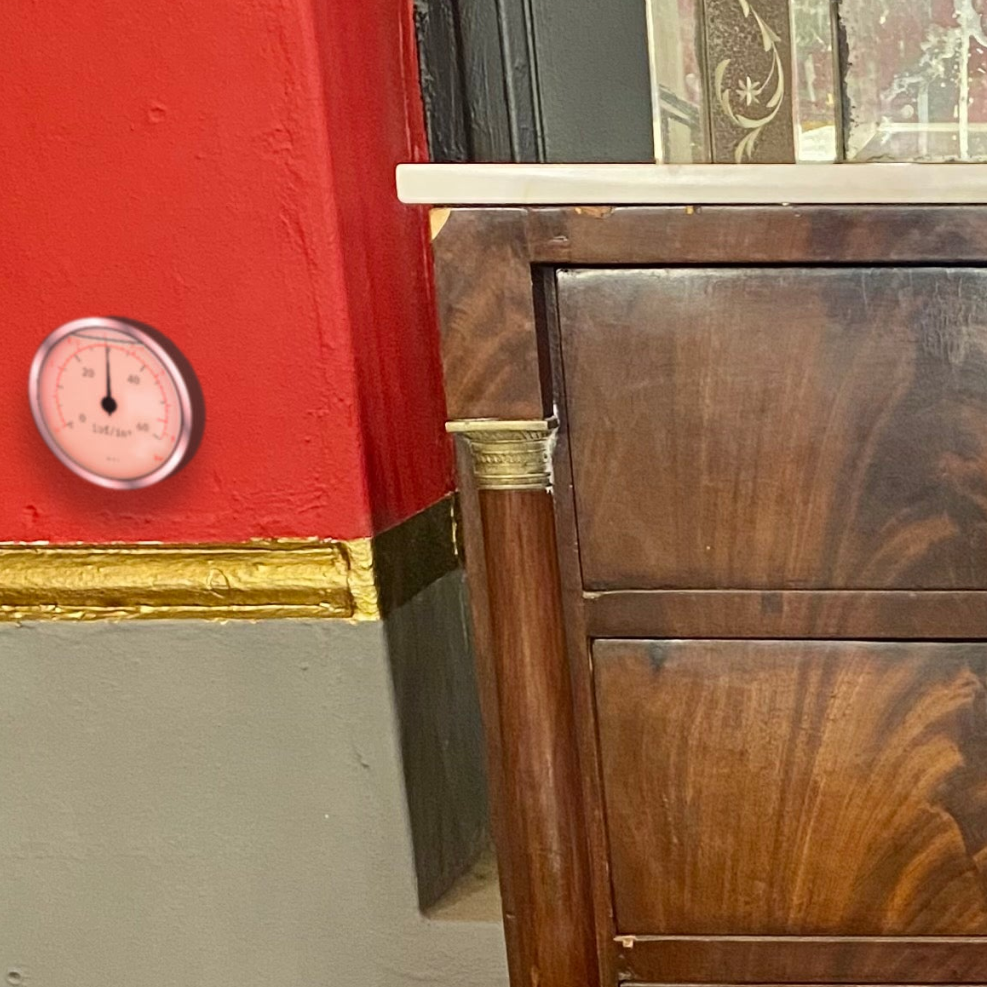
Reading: 30 psi
